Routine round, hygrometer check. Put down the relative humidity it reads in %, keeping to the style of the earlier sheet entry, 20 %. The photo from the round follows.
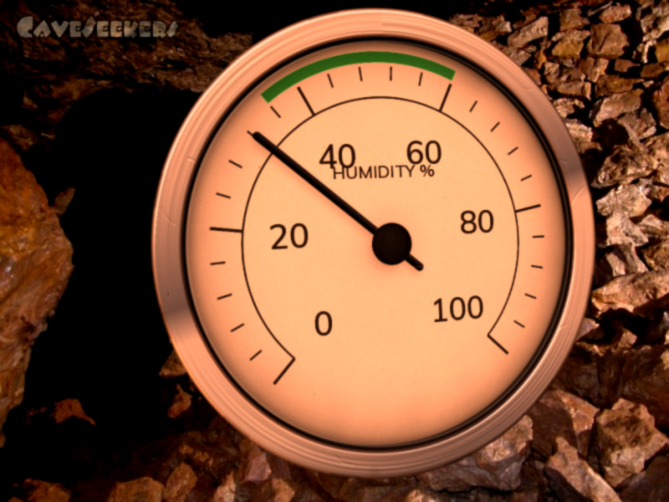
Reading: 32 %
